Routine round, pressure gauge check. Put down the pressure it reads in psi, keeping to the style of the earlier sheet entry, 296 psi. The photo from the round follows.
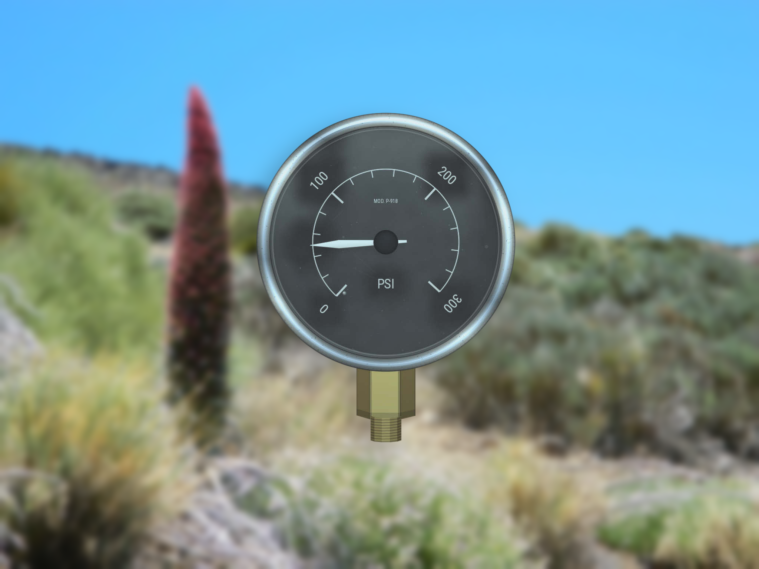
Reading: 50 psi
